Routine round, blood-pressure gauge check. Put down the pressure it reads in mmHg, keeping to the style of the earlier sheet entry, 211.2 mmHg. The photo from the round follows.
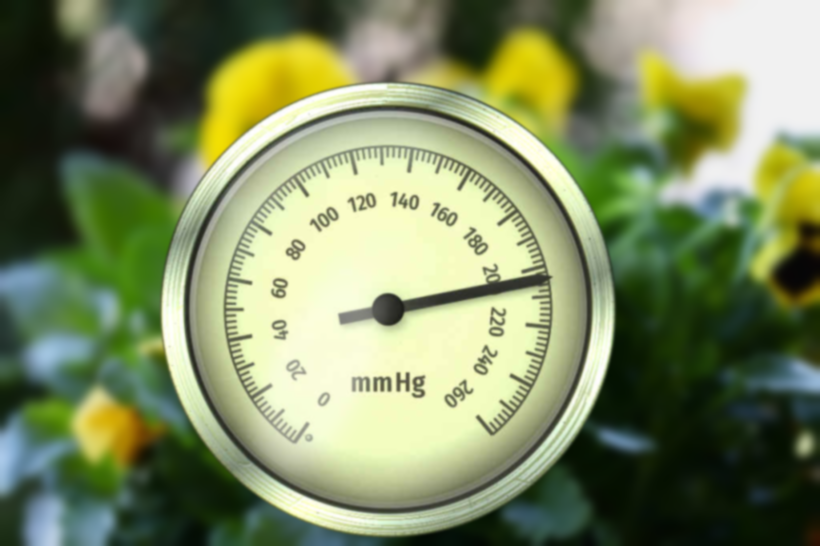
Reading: 204 mmHg
